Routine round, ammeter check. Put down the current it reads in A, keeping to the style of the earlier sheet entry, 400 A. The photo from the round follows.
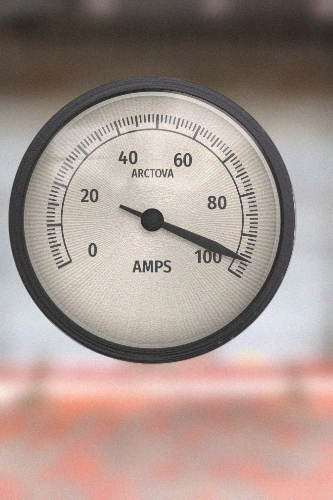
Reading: 96 A
